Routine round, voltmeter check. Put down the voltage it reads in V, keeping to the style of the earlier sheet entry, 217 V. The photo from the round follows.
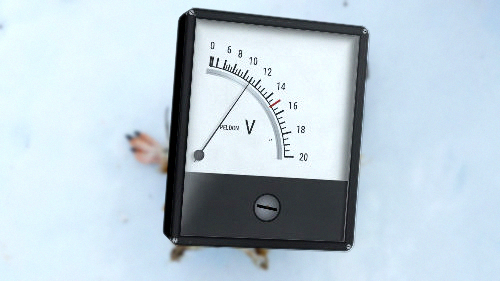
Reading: 11 V
